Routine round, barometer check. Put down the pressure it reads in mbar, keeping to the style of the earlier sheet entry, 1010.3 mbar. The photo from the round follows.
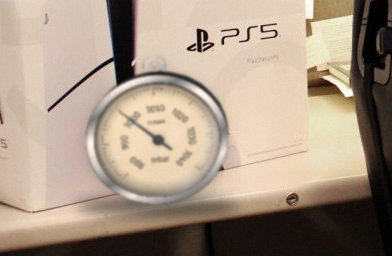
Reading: 1000 mbar
